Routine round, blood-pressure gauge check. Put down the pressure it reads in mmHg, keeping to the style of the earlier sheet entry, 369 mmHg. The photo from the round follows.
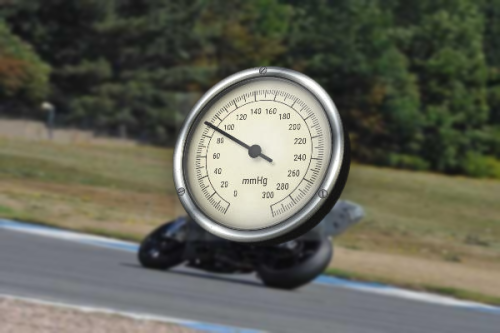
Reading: 90 mmHg
